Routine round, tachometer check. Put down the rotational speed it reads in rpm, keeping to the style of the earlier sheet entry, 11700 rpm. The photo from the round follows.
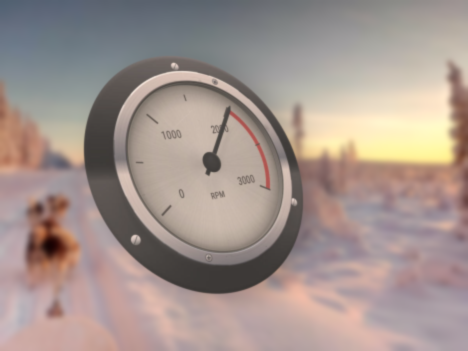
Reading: 2000 rpm
